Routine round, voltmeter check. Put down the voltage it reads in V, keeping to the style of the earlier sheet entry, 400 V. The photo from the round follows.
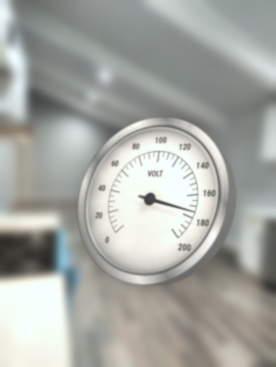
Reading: 175 V
